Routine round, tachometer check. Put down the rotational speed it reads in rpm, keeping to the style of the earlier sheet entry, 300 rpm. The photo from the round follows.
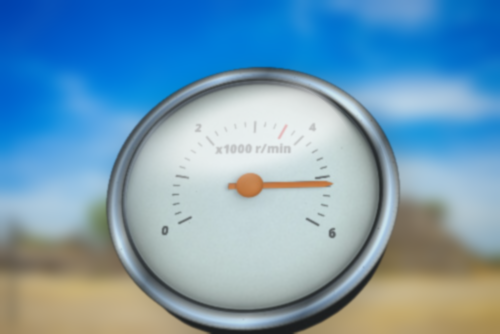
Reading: 5200 rpm
